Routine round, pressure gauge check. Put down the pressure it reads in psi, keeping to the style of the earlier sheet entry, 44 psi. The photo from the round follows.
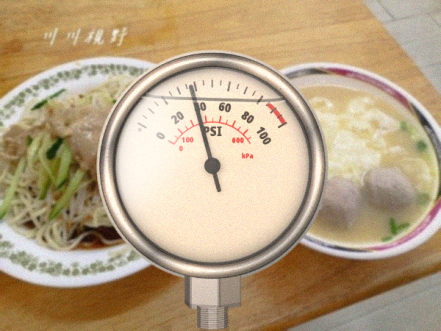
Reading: 37.5 psi
